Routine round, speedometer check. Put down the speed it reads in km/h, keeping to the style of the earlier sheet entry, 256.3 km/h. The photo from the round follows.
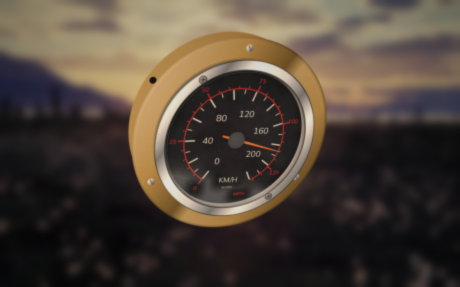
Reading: 185 km/h
